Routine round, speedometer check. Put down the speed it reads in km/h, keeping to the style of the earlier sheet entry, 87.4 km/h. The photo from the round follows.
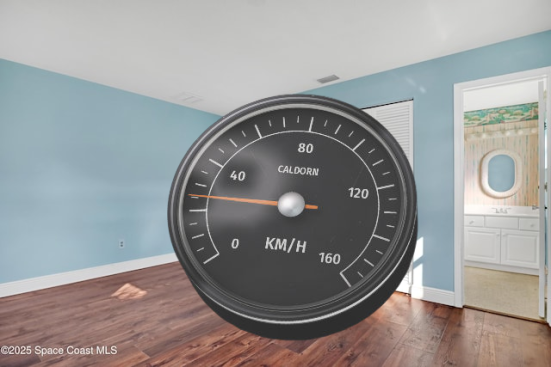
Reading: 25 km/h
